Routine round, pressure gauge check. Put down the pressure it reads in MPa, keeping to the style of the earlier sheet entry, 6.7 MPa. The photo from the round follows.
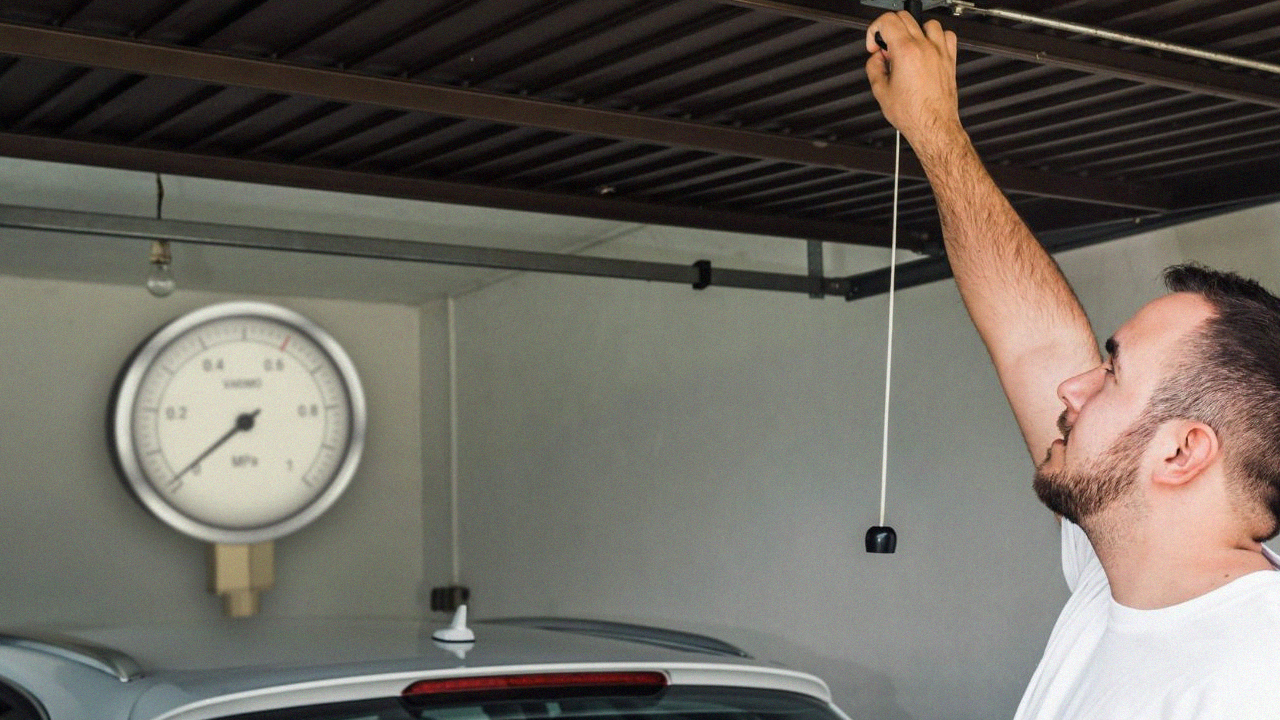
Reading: 0.02 MPa
